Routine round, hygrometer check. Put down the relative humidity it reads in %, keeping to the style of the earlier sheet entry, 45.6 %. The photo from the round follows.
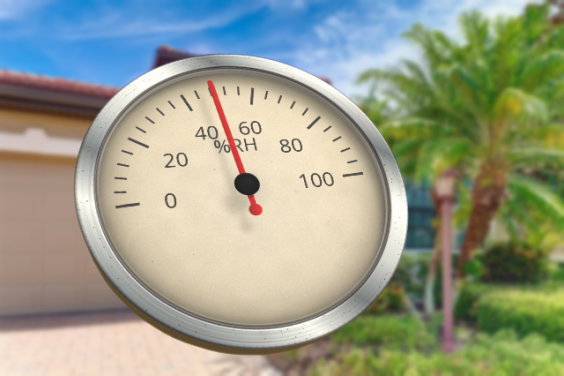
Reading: 48 %
